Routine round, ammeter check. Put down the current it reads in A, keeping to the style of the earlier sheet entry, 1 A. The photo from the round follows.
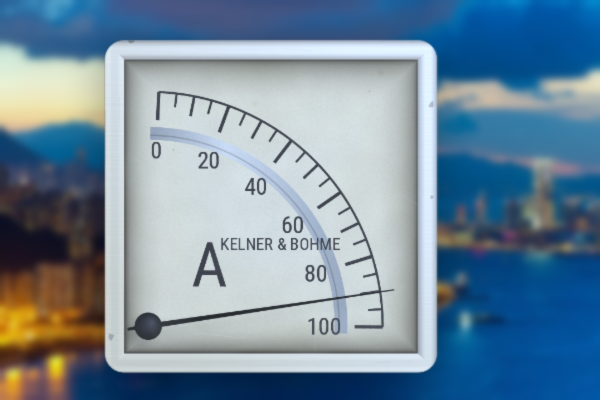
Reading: 90 A
